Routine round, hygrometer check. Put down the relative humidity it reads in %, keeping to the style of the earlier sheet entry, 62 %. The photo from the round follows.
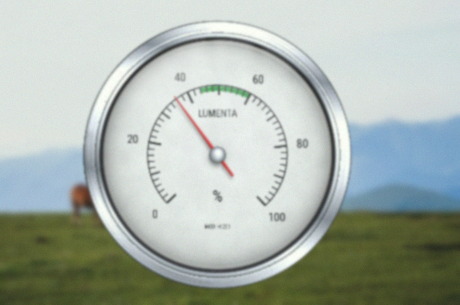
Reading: 36 %
